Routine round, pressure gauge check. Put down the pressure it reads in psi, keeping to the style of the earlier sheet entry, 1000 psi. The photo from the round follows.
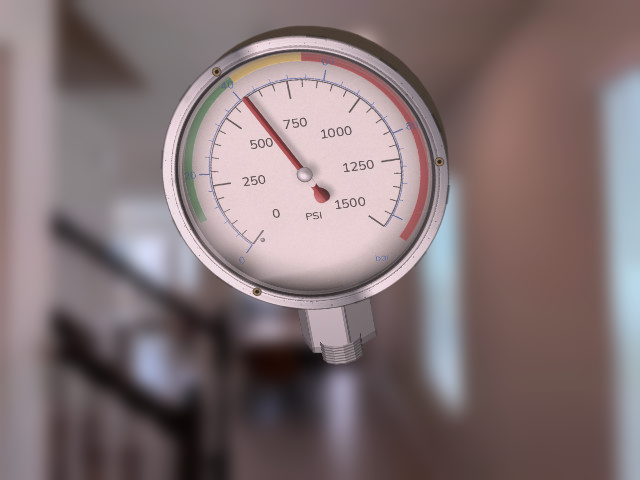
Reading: 600 psi
